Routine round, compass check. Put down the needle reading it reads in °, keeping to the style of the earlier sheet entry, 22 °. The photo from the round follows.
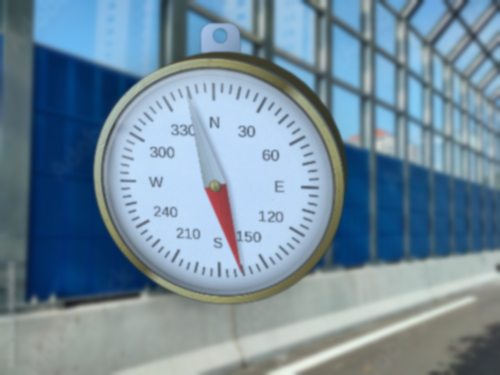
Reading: 165 °
